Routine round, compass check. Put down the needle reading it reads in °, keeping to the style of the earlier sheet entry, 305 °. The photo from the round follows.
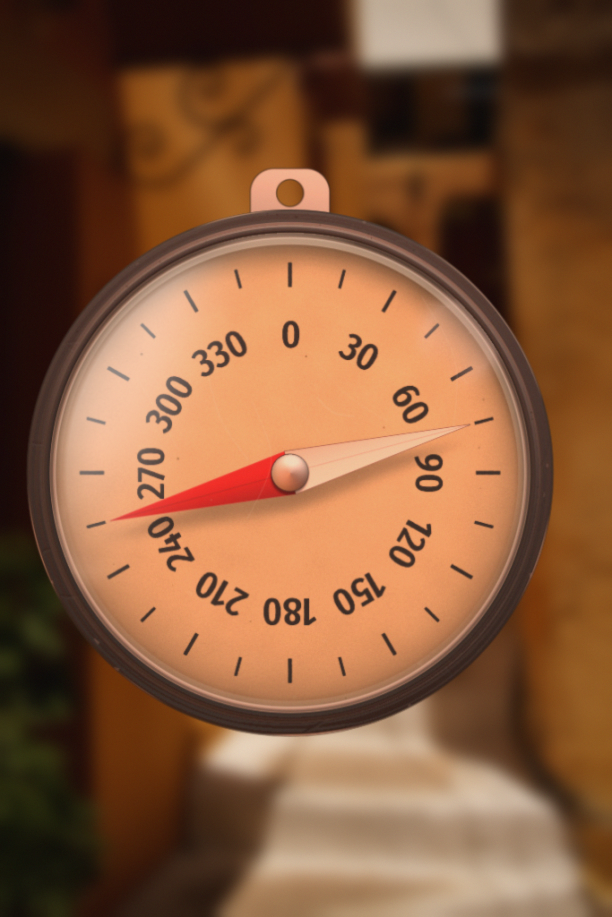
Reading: 255 °
